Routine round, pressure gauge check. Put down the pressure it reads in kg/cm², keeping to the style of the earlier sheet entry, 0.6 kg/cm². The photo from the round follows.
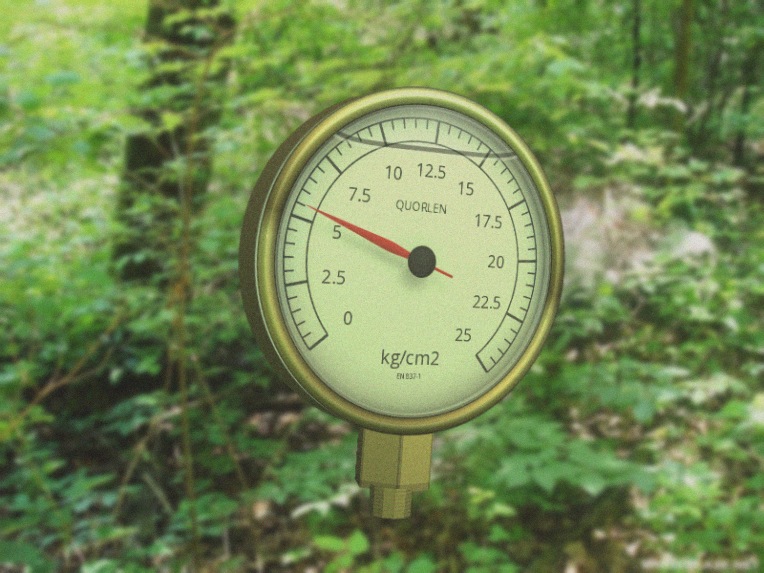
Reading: 5.5 kg/cm²
